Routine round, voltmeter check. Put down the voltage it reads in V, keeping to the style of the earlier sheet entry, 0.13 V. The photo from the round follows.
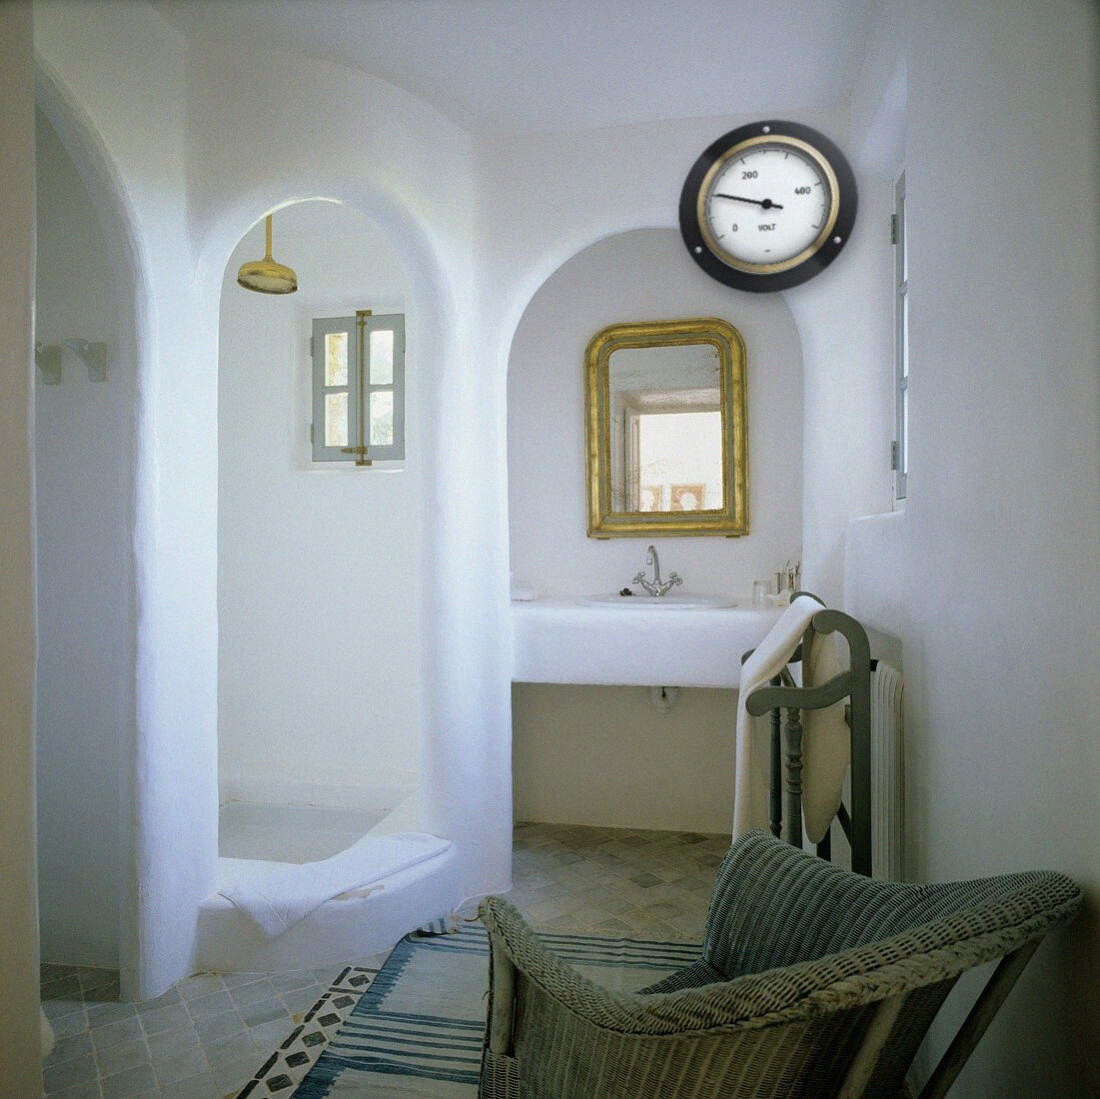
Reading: 100 V
